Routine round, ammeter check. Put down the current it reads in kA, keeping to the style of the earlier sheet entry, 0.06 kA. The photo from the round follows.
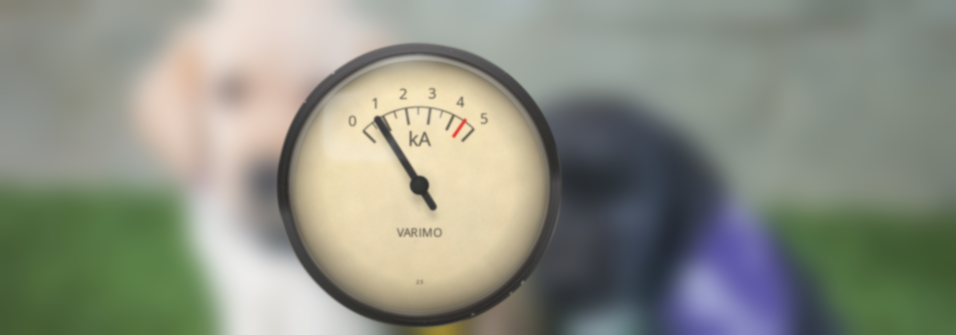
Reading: 0.75 kA
